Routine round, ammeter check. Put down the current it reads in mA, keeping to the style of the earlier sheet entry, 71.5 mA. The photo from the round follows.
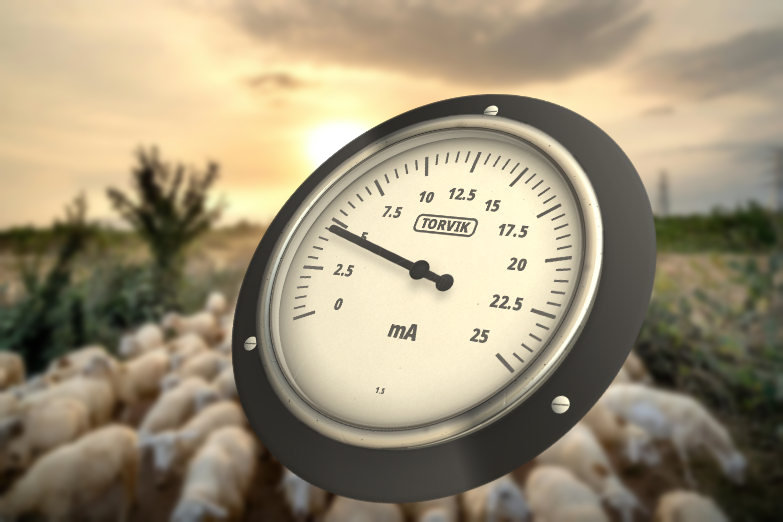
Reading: 4.5 mA
